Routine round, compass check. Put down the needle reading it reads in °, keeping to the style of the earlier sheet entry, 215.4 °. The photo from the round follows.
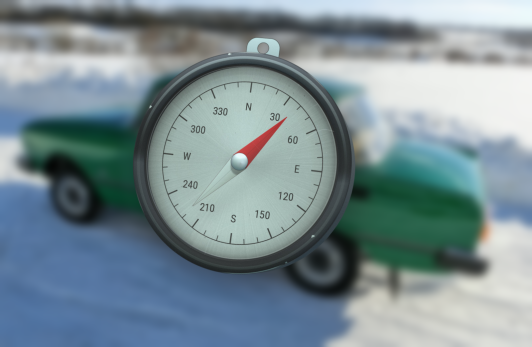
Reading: 40 °
